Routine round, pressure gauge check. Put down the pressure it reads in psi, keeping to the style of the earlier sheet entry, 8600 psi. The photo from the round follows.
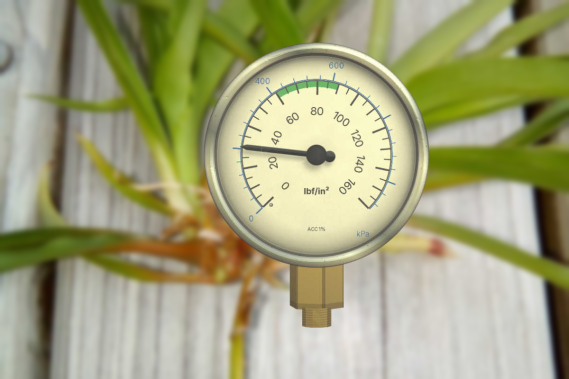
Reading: 30 psi
